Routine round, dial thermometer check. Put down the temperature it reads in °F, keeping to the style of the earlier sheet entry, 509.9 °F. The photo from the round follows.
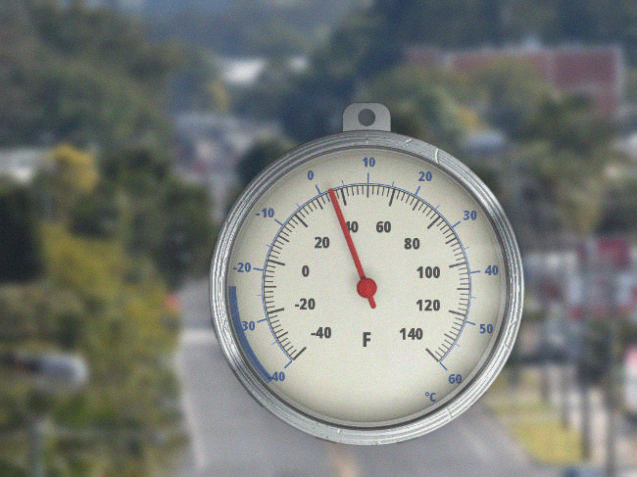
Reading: 36 °F
